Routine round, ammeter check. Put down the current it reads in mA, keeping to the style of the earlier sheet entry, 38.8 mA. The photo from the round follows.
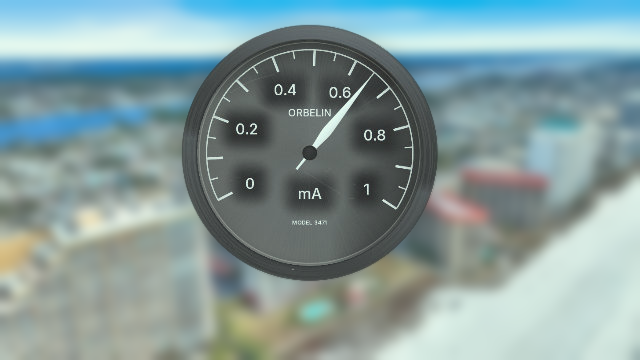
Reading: 0.65 mA
